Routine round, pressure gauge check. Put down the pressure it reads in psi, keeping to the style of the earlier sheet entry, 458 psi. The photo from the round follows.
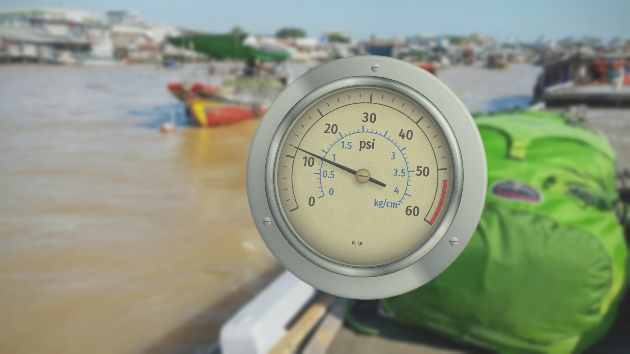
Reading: 12 psi
